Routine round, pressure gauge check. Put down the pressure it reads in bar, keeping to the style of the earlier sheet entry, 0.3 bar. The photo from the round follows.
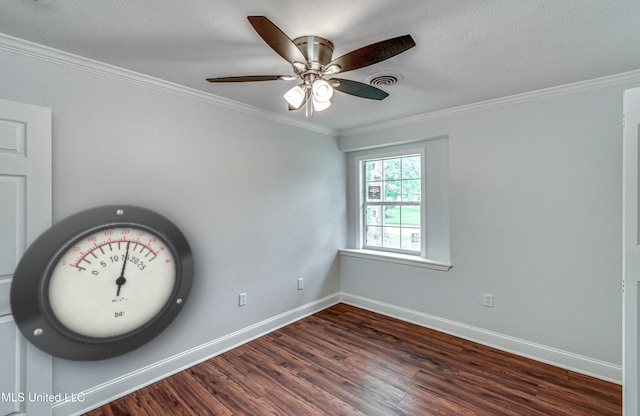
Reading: 15 bar
